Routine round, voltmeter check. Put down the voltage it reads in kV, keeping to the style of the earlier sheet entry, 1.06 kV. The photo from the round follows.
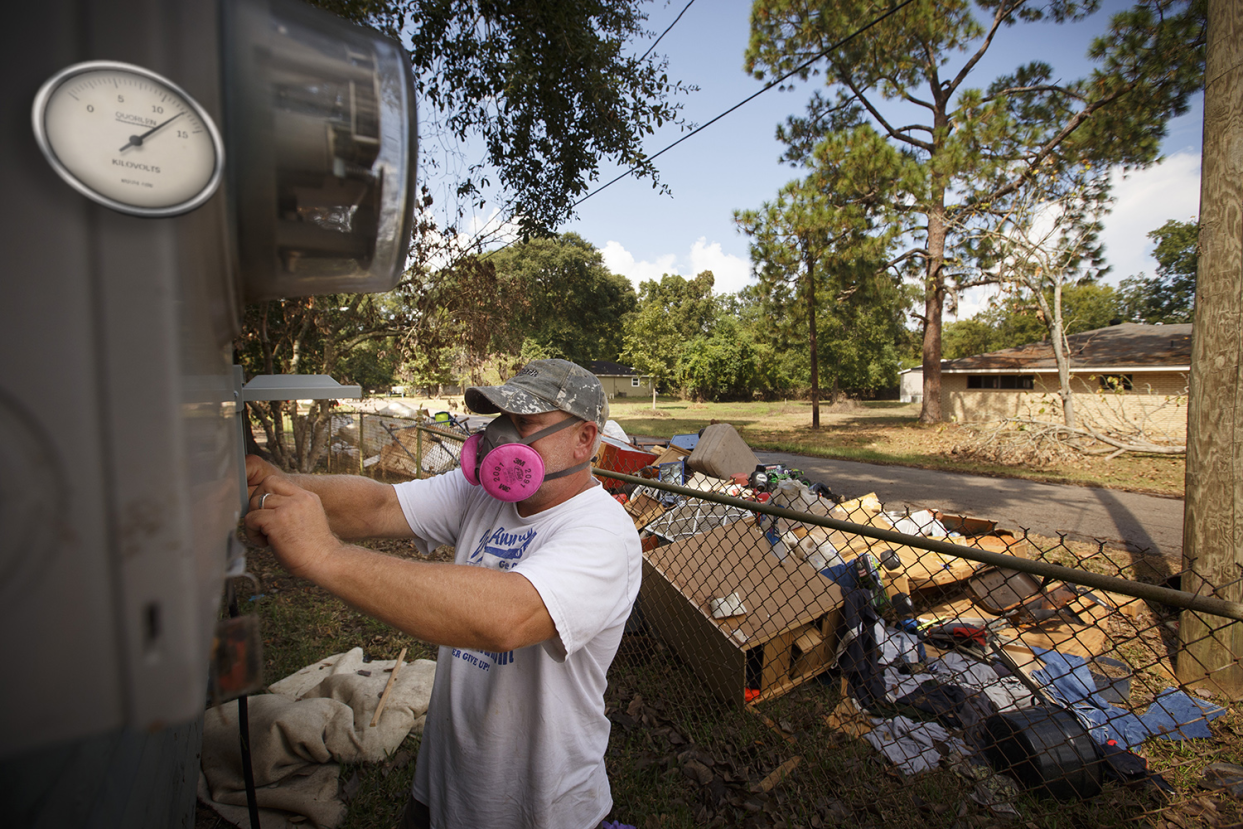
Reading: 12.5 kV
